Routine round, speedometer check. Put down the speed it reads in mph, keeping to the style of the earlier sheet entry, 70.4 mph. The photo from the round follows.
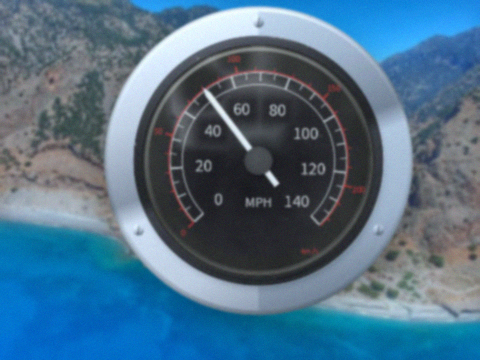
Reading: 50 mph
